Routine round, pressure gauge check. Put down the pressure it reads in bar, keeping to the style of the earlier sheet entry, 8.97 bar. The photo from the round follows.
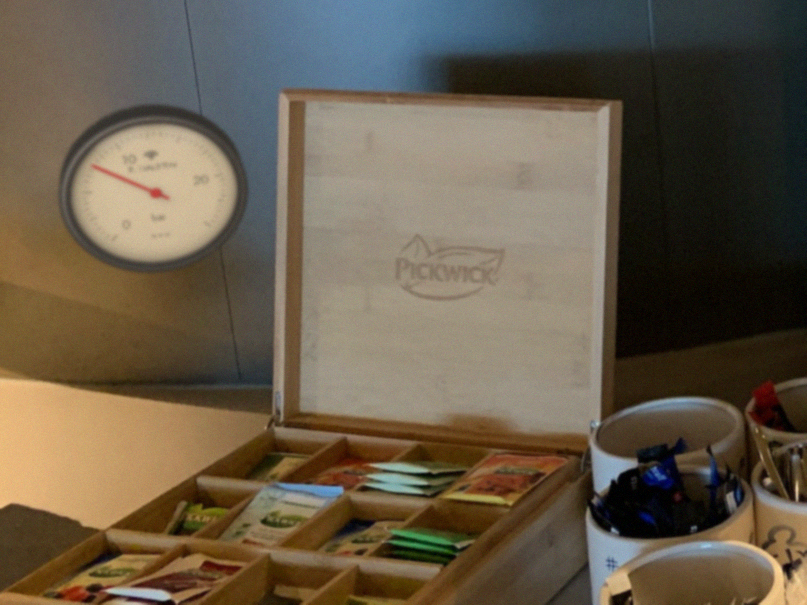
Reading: 7.5 bar
